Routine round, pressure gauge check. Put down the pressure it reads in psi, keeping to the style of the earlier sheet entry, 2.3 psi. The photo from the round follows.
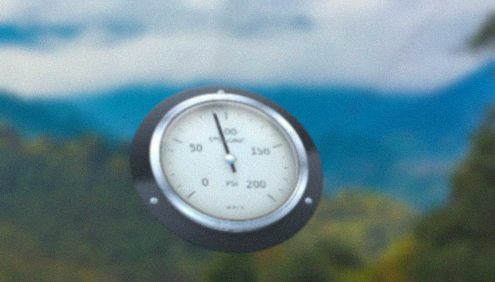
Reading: 90 psi
